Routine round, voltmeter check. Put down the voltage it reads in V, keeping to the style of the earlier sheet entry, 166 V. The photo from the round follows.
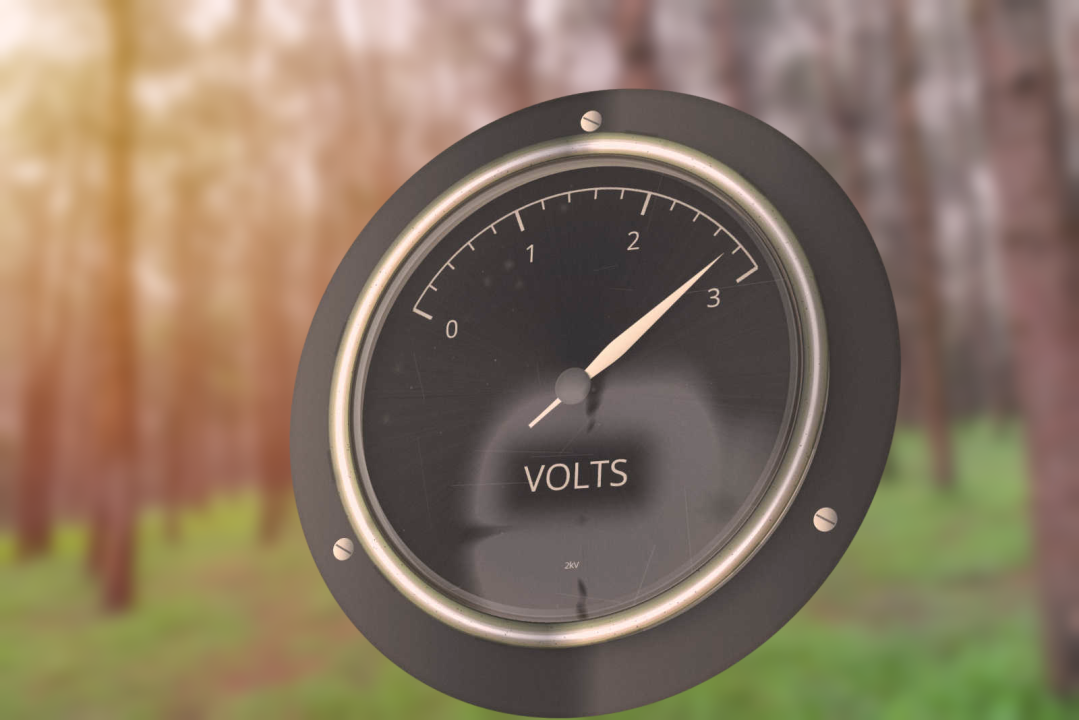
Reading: 2.8 V
